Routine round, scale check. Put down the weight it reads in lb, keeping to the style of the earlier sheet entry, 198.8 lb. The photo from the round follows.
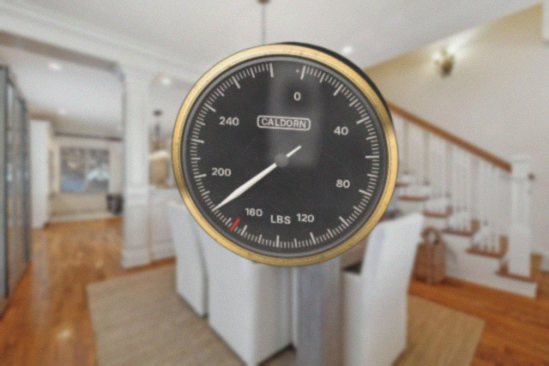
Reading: 180 lb
